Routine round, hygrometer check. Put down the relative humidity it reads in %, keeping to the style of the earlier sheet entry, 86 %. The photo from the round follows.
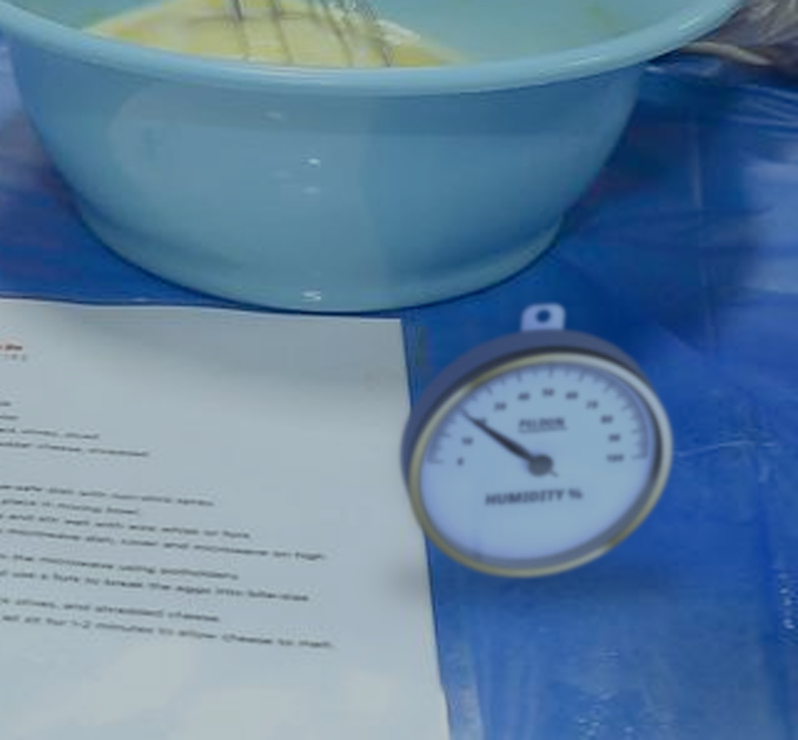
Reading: 20 %
